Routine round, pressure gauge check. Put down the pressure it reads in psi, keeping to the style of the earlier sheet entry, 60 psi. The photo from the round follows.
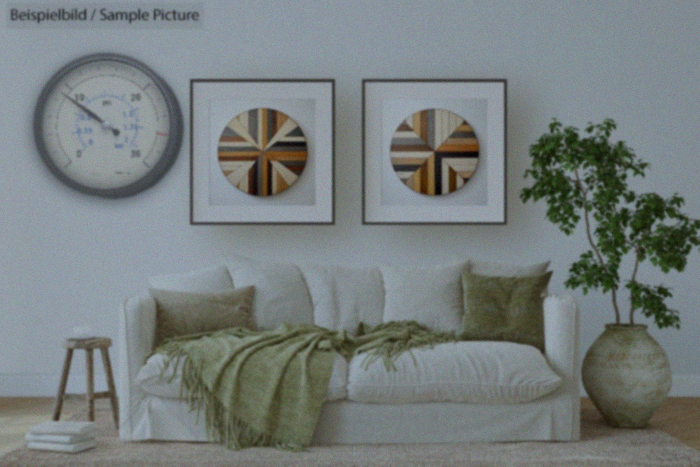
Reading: 9 psi
